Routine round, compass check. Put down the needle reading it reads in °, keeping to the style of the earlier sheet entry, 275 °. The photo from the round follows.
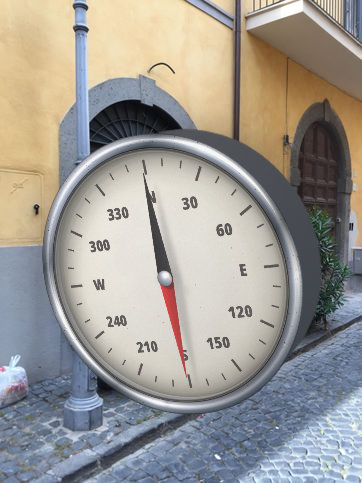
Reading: 180 °
